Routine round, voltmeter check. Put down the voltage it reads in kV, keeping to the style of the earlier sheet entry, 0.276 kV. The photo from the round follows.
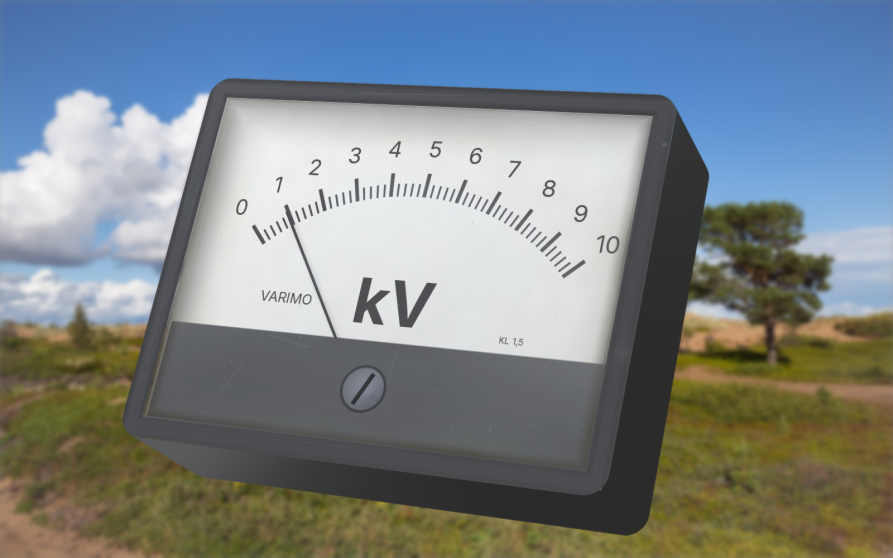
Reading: 1 kV
